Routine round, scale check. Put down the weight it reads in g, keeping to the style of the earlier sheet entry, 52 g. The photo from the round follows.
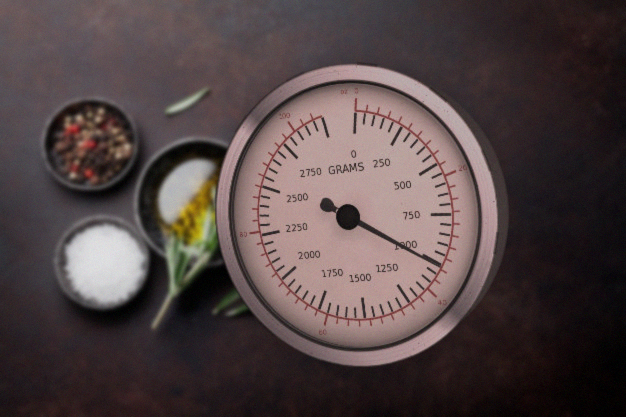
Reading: 1000 g
